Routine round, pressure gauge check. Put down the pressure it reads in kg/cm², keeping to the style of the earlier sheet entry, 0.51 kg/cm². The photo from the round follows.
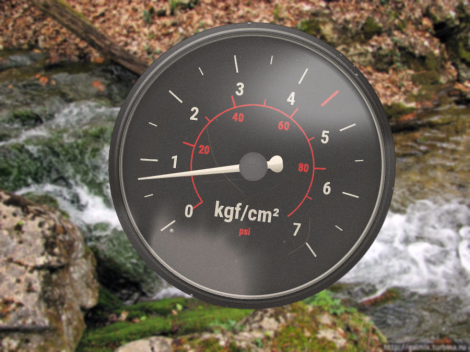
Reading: 0.75 kg/cm²
